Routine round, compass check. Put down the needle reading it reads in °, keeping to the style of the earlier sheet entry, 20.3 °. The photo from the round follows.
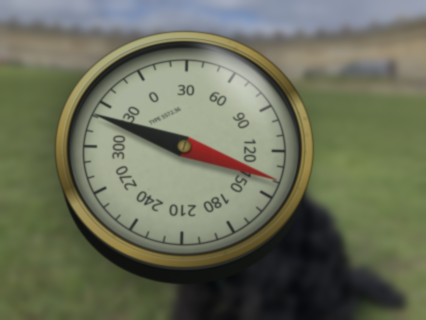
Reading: 140 °
